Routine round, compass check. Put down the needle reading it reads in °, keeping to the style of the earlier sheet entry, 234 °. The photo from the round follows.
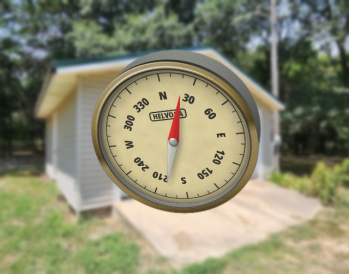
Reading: 20 °
